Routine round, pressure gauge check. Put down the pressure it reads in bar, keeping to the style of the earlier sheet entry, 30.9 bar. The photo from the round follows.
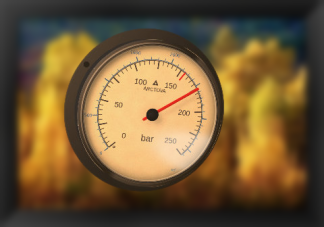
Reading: 175 bar
